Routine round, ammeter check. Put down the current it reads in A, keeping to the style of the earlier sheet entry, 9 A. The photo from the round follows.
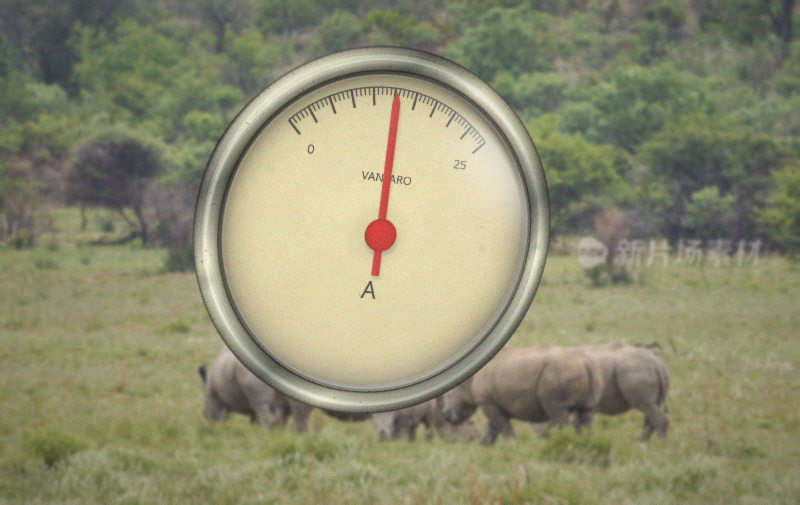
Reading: 12.5 A
